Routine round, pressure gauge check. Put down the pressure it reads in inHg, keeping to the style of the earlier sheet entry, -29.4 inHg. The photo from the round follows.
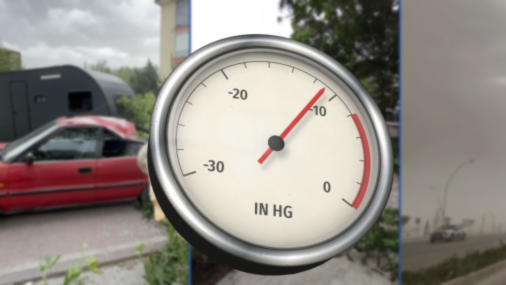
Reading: -11 inHg
